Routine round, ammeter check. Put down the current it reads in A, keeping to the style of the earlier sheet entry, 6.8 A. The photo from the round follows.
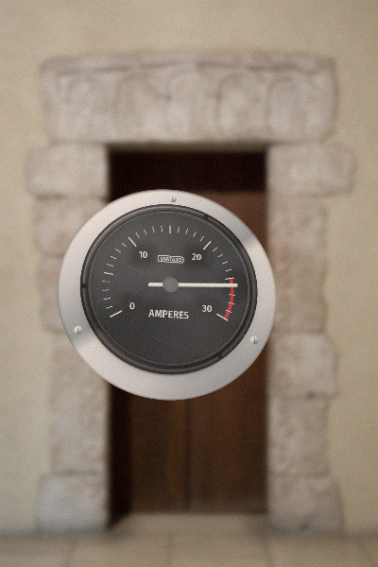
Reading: 26 A
